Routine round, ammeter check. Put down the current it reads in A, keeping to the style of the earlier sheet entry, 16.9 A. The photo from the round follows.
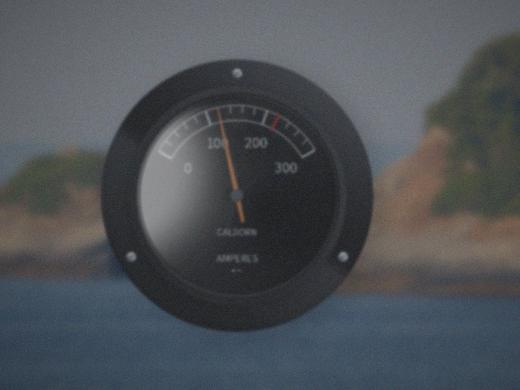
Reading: 120 A
